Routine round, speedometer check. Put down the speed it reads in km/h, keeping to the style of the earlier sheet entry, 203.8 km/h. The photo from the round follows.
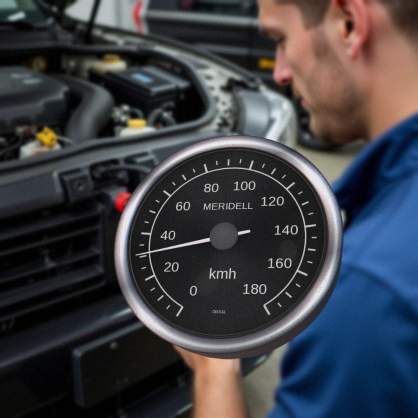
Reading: 30 km/h
